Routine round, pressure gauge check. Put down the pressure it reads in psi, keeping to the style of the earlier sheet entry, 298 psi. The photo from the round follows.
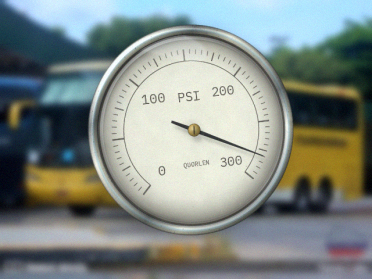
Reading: 280 psi
